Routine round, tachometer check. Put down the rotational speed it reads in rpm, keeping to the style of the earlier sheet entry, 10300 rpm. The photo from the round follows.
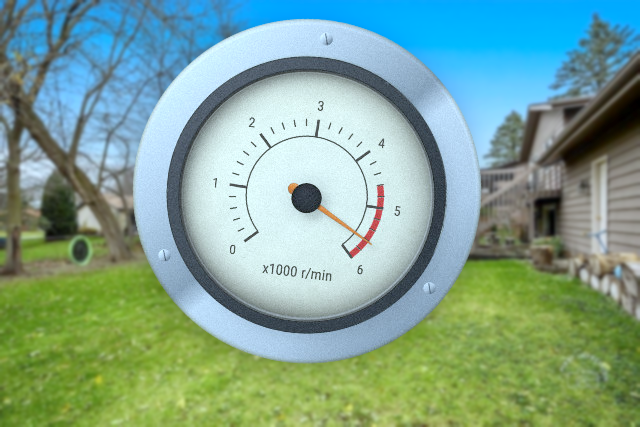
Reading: 5600 rpm
